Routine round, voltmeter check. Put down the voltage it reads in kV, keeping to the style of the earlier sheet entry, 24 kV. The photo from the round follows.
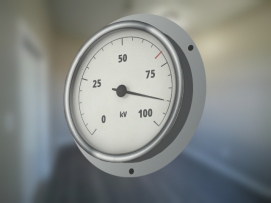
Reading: 90 kV
